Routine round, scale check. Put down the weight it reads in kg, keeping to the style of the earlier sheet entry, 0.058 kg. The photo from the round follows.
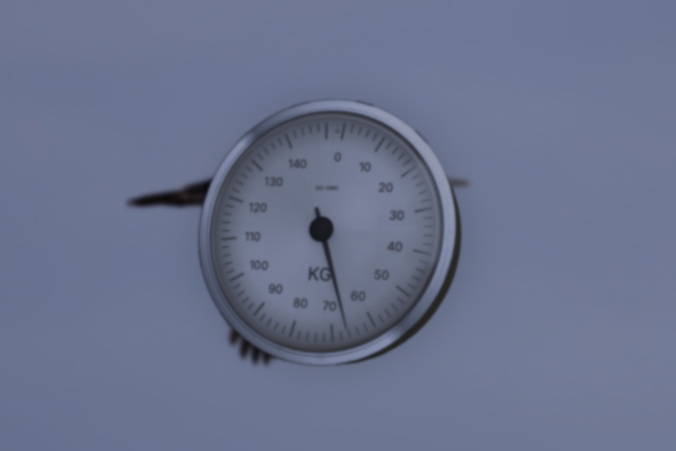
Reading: 66 kg
